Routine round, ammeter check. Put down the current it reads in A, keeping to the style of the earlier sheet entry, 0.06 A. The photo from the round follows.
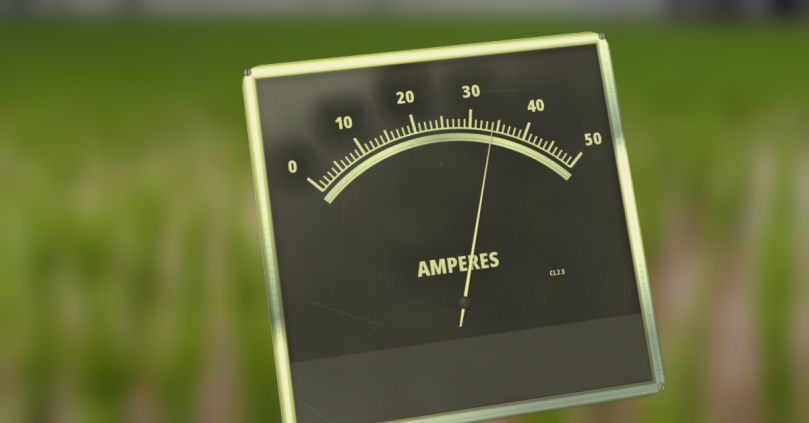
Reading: 34 A
